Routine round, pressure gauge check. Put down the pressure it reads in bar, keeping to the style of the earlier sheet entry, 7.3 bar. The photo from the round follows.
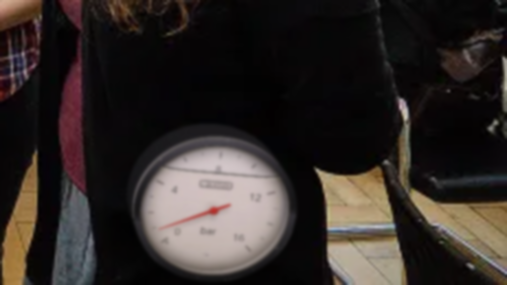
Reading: 1 bar
